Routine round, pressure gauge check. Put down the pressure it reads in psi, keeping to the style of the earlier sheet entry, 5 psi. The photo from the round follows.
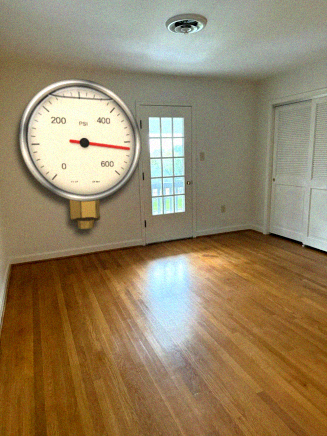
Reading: 520 psi
